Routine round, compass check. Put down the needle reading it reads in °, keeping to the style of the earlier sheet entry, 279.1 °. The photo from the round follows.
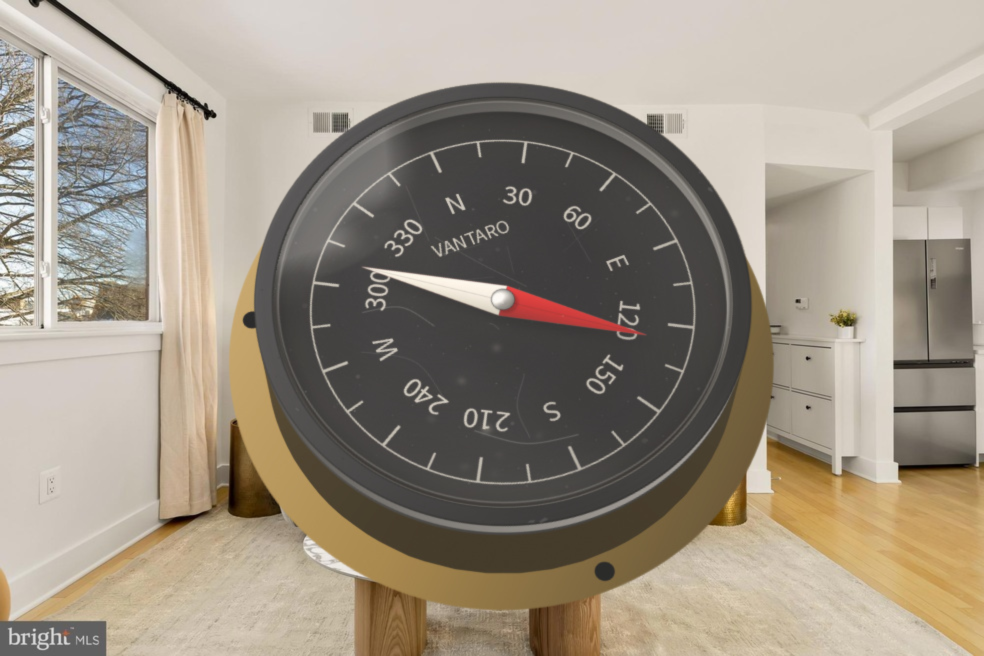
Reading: 127.5 °
